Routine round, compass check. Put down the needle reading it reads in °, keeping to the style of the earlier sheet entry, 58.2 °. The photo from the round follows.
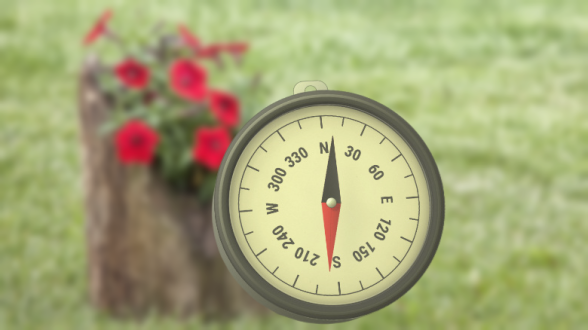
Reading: 187.5 °
